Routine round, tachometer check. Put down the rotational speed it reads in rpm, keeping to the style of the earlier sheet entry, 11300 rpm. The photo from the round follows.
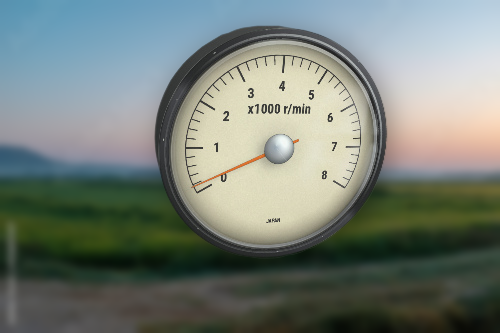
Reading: 200 rpm
